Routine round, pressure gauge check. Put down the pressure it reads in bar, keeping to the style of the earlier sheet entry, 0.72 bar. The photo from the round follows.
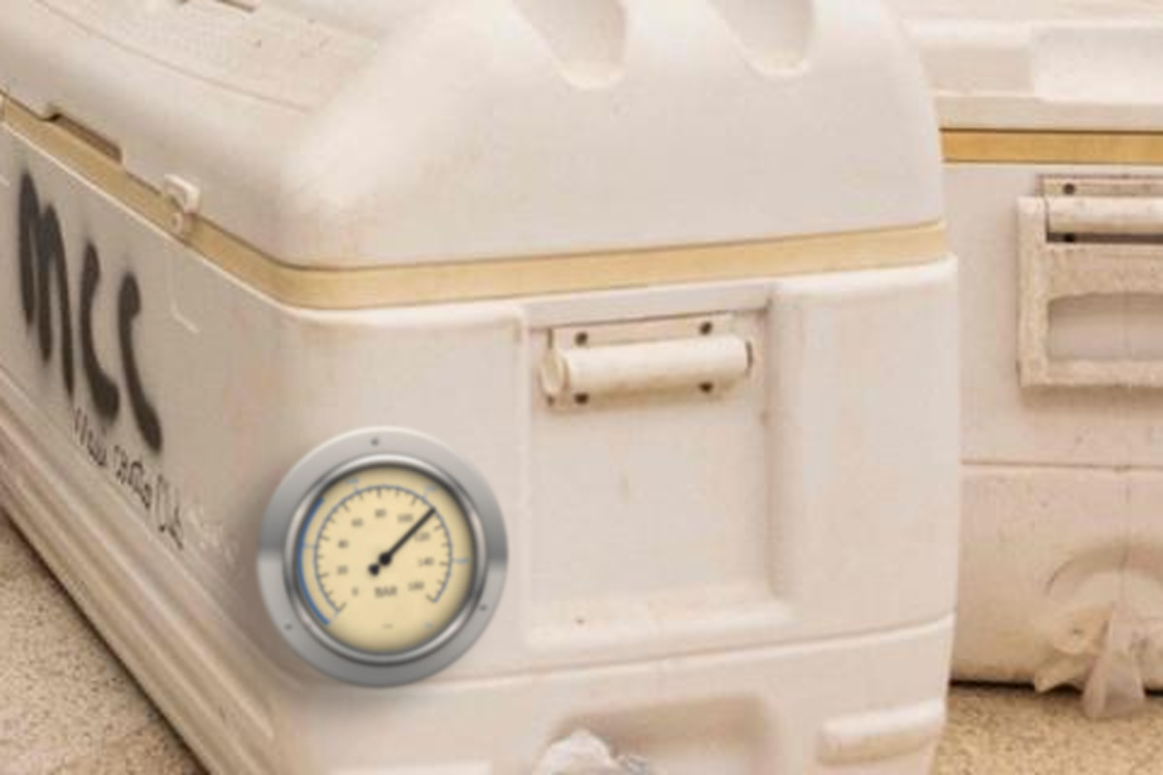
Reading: 110 bar
